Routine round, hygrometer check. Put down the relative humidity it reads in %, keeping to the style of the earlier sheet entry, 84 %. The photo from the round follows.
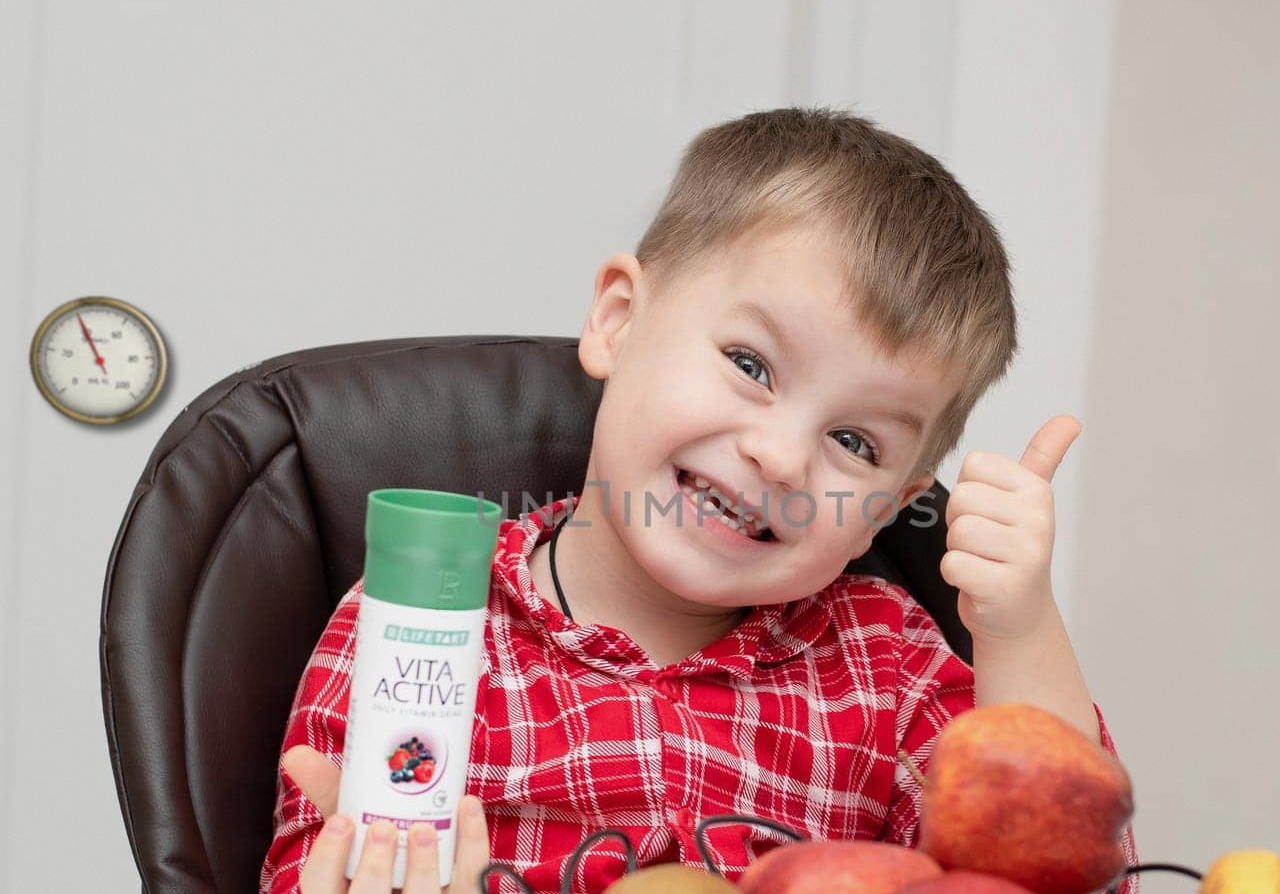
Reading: 40 %
